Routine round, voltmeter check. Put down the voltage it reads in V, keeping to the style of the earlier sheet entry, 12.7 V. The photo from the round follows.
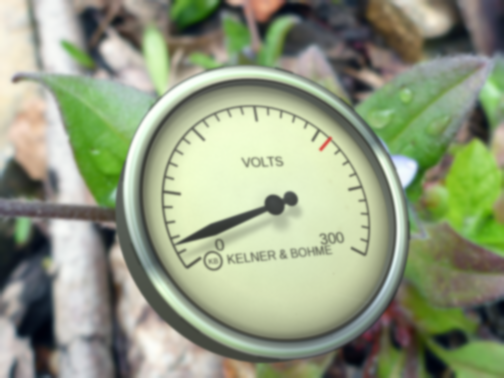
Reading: 15 V
